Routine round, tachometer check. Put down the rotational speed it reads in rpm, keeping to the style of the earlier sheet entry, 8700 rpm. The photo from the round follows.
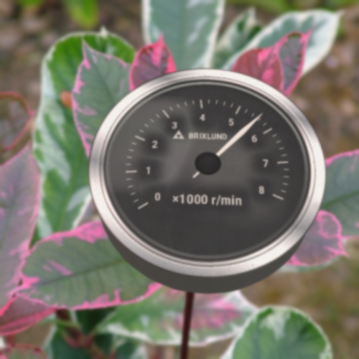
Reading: 5600 rpm
